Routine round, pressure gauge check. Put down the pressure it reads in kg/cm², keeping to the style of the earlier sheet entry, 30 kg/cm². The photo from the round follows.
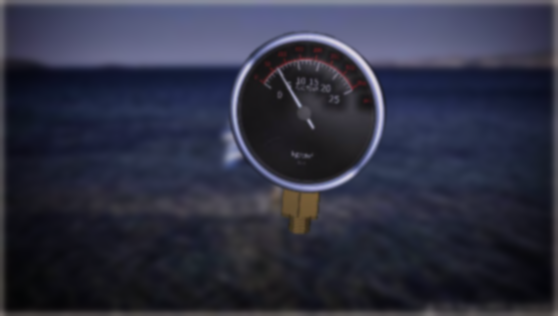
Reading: 5 kg/cm²
